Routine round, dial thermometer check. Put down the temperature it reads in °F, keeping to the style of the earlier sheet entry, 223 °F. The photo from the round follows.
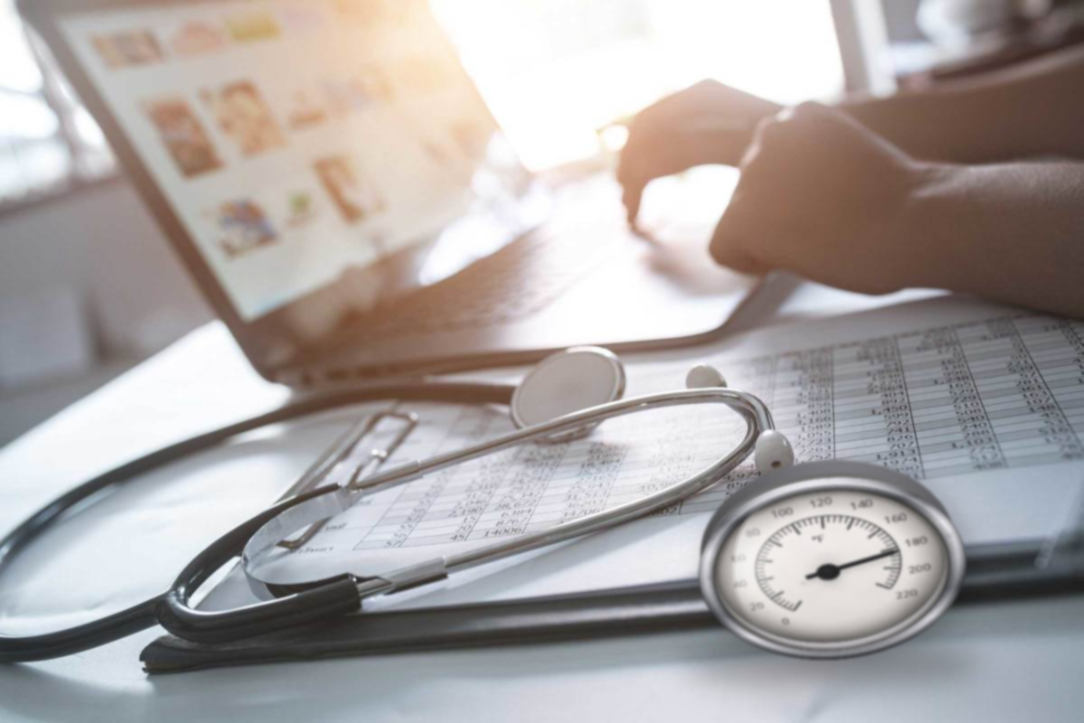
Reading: 180 °F
